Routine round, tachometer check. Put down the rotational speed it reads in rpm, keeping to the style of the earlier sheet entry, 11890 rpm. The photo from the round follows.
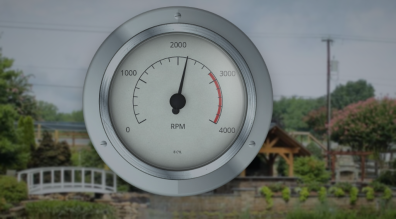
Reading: 2200 rpm
